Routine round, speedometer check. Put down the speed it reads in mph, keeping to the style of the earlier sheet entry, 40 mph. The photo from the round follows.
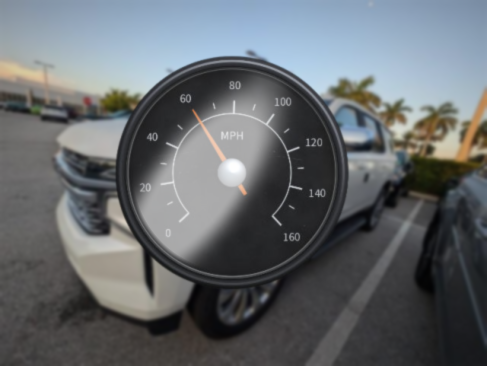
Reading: 60 mph
